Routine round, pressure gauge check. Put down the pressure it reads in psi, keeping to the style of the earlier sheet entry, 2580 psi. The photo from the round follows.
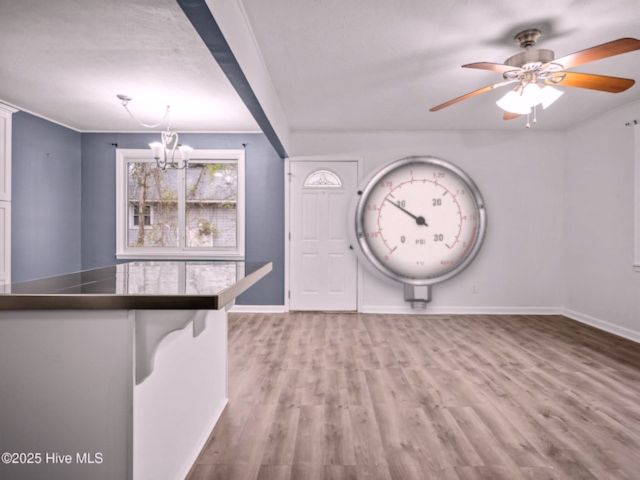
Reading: 9 psi
